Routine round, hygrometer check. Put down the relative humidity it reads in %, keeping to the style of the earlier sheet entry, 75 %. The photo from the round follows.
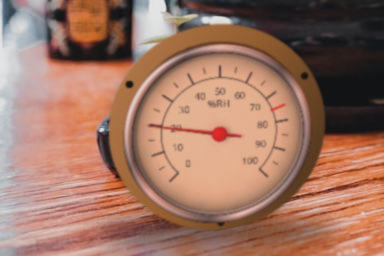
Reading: 20 %
